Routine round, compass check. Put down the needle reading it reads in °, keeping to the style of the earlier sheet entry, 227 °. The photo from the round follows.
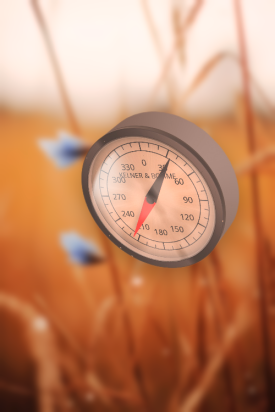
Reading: 215 °
